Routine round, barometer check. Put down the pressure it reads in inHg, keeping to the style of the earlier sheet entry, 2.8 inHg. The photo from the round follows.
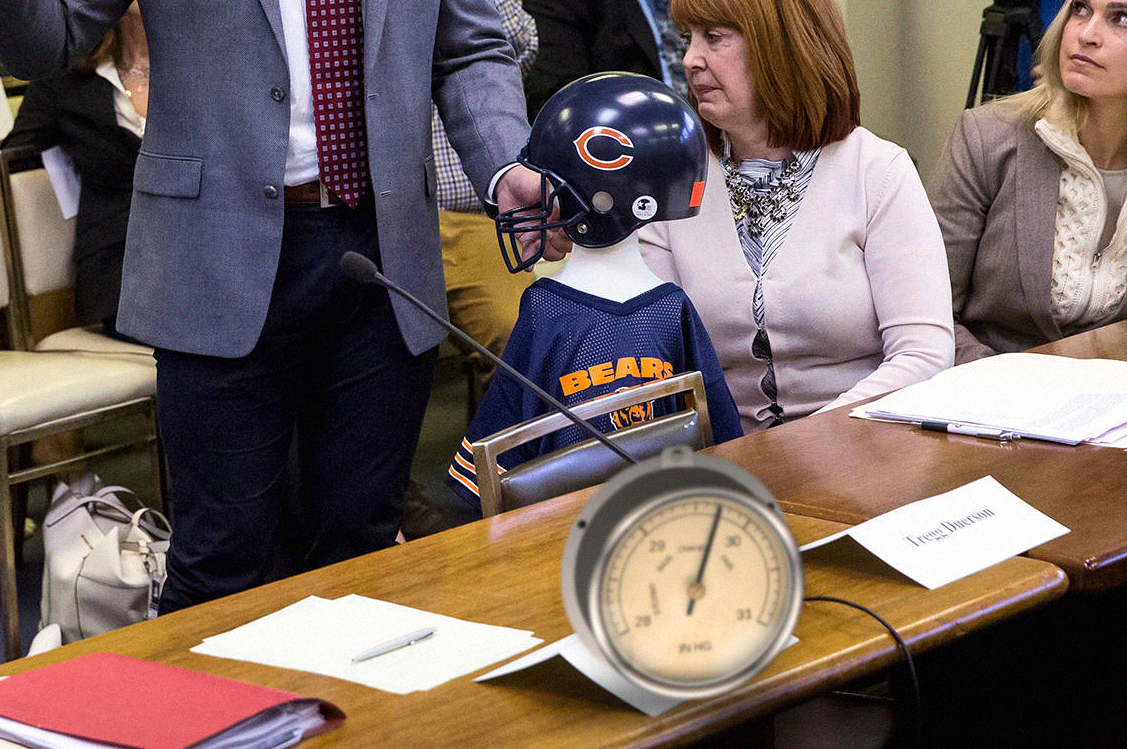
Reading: 29.7 inHg
